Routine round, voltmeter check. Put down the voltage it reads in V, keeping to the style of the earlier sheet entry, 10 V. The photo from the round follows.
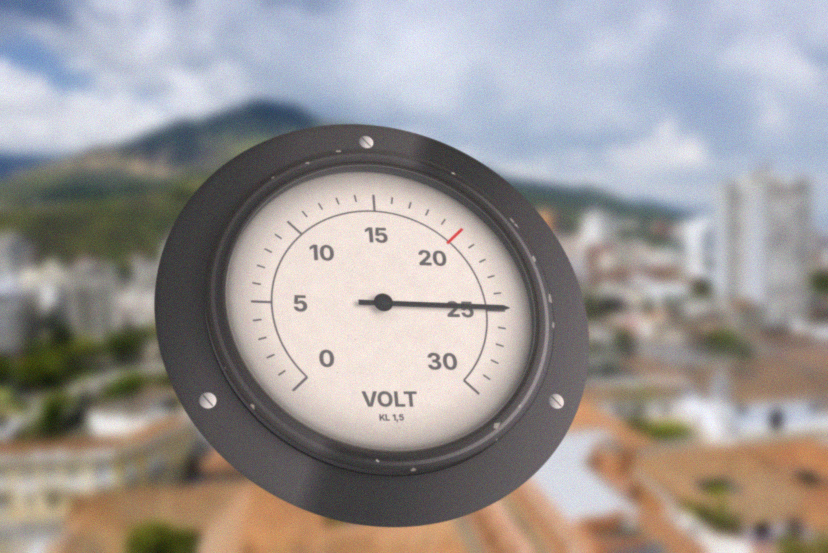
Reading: 25 V
